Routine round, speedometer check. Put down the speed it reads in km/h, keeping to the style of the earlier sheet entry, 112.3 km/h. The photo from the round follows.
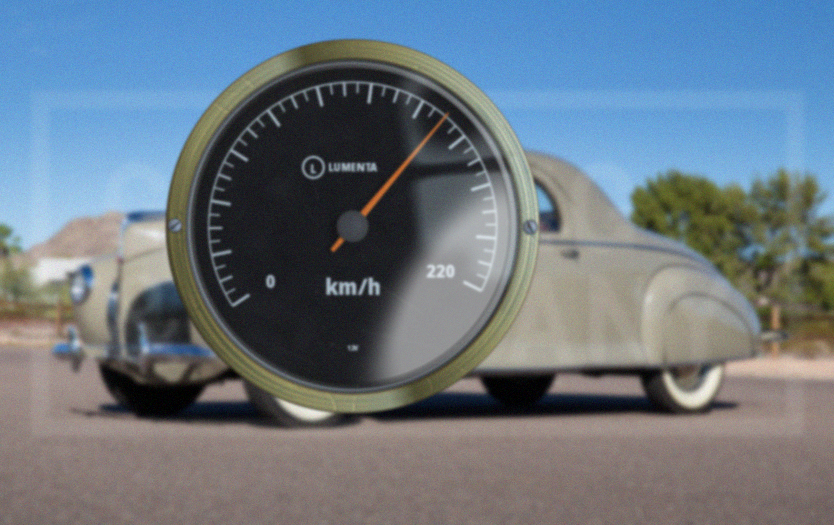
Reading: 150 km/h
